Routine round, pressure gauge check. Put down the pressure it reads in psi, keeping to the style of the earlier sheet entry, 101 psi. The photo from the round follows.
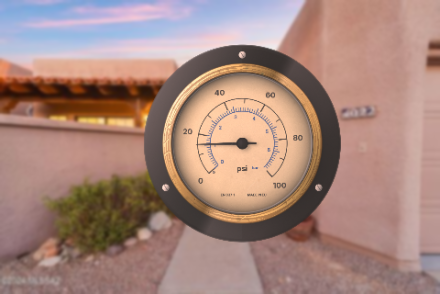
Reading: 15 psi
